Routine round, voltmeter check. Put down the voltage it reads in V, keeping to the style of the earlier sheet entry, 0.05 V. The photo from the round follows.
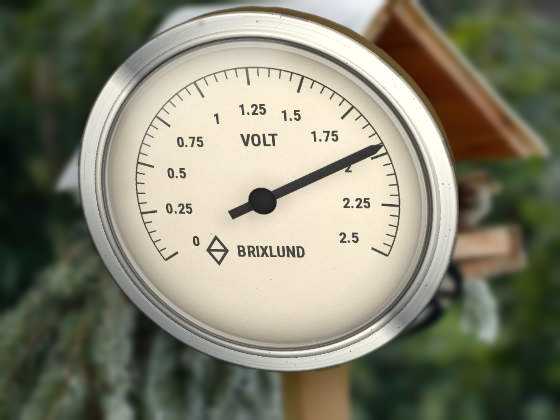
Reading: 1.95 V
